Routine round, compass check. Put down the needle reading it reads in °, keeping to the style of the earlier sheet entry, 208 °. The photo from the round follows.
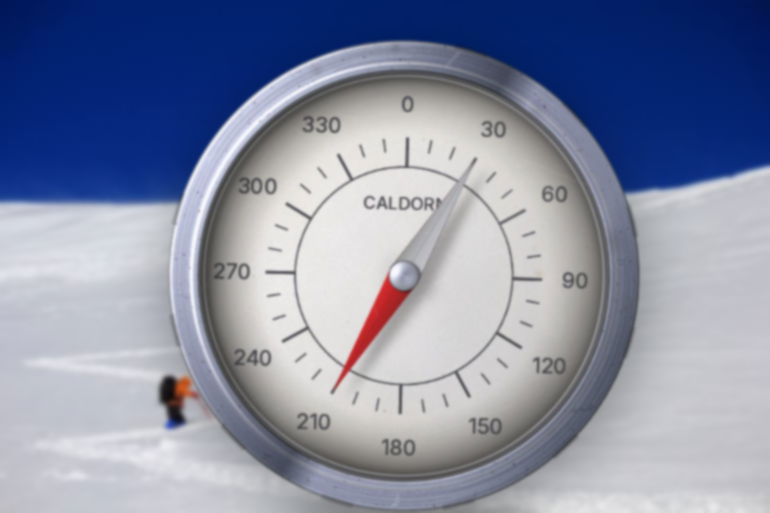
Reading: 210 °
